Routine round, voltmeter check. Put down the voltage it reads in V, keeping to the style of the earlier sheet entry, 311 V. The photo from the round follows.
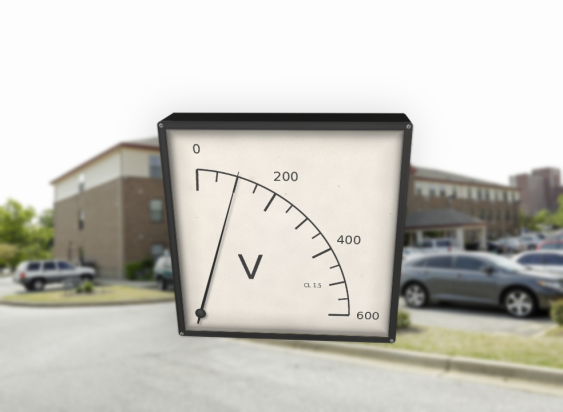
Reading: 100 V
